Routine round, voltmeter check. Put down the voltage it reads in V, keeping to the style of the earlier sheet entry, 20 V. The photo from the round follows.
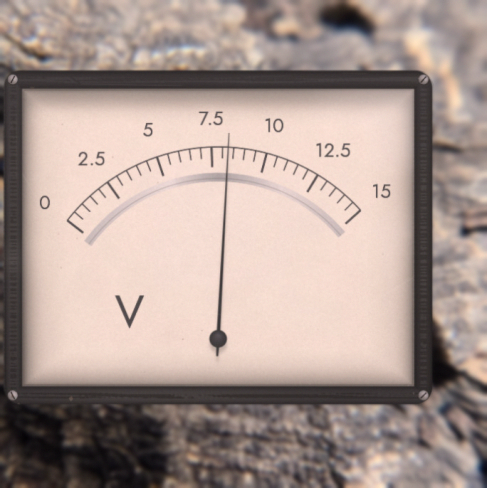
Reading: 8.25 V
